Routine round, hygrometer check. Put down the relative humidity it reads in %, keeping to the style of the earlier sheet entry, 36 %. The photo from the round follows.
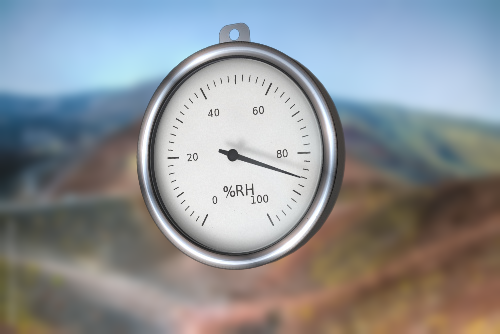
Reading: 86 %
